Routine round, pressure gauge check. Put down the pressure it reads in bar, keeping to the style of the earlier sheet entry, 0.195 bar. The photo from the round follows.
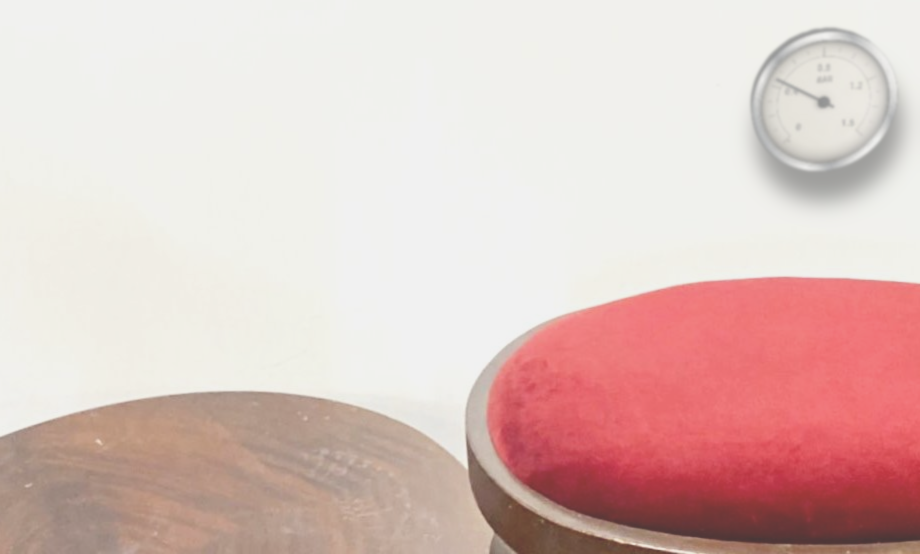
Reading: 0.45 bar
